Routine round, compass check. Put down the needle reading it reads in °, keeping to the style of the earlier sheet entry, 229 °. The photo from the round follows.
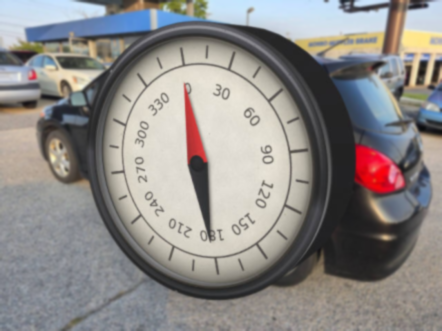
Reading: 0 °
